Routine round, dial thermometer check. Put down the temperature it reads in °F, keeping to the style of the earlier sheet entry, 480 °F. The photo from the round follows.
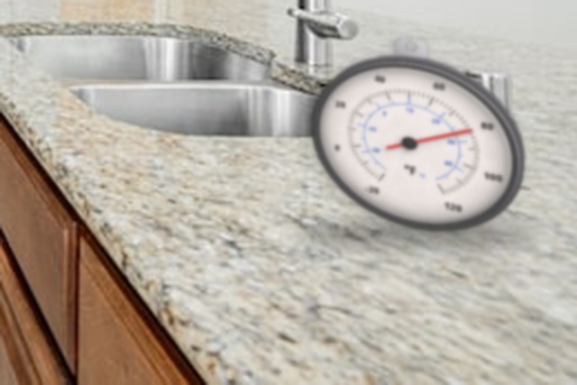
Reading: 80 °F
